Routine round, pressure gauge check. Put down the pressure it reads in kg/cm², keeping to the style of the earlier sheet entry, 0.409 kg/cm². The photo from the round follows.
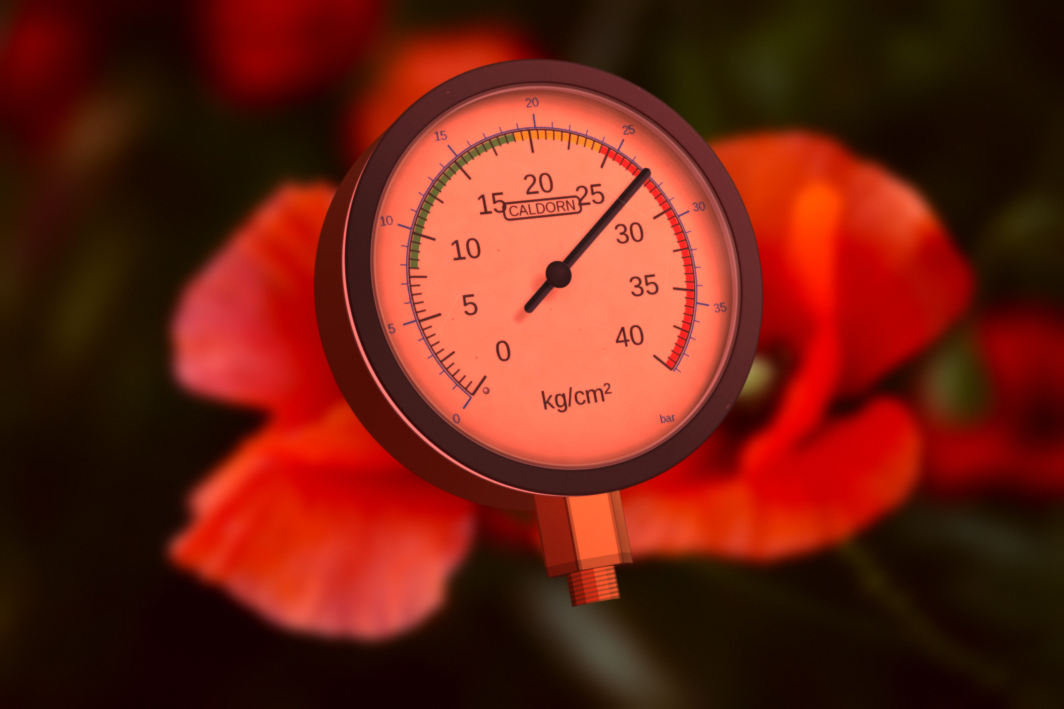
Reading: 27.5 kg/cm²
